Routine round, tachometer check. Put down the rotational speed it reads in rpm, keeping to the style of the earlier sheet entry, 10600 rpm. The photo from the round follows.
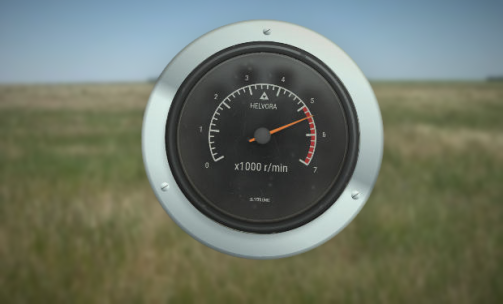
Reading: 5400 rpm
